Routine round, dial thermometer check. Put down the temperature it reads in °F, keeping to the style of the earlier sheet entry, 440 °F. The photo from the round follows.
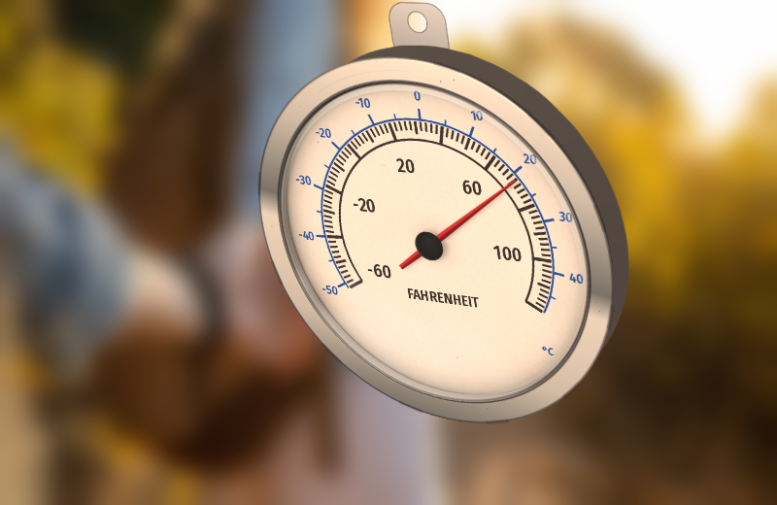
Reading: 70 °F
